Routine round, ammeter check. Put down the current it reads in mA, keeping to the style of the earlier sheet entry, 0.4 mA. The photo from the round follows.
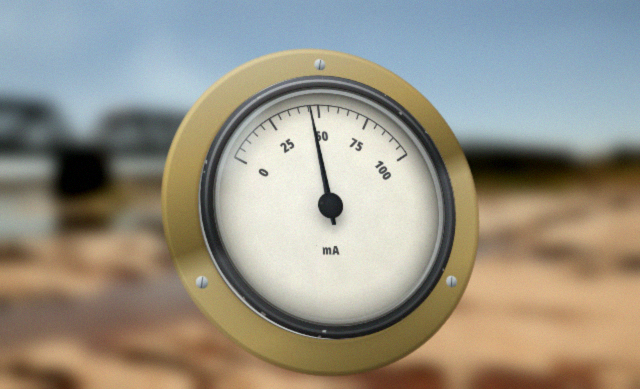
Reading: 45 mA
